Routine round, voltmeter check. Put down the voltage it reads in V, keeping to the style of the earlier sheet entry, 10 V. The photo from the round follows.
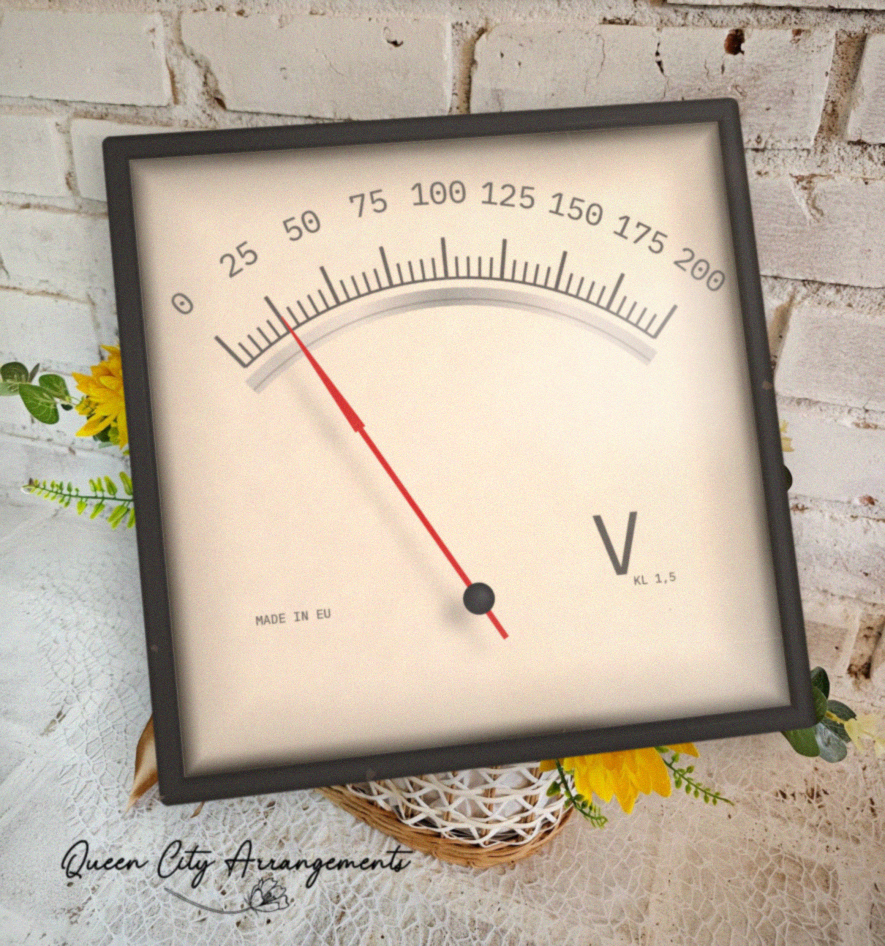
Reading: 25 V
